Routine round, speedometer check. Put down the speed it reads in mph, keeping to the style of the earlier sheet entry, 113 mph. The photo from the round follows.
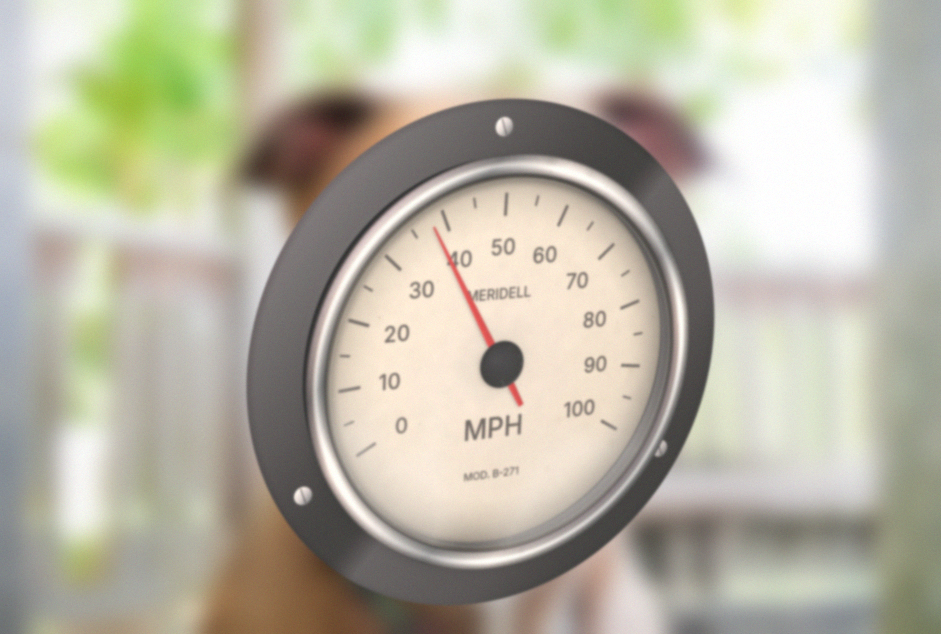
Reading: 37.5 mph
